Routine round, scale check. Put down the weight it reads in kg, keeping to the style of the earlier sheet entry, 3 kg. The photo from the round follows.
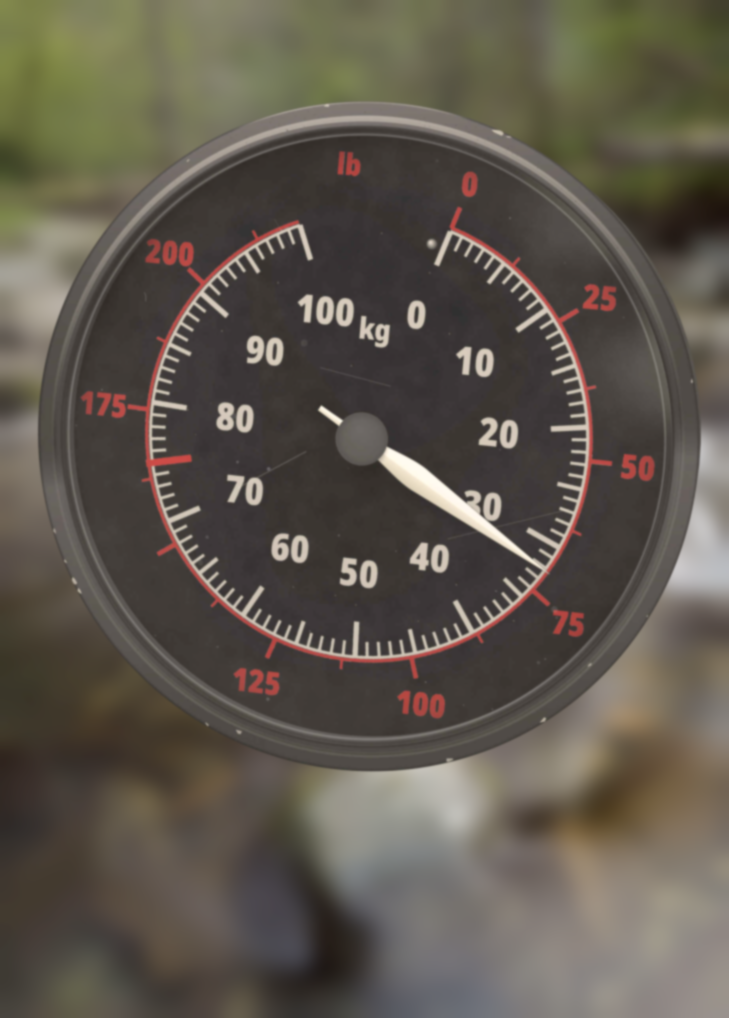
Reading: 32 kg
